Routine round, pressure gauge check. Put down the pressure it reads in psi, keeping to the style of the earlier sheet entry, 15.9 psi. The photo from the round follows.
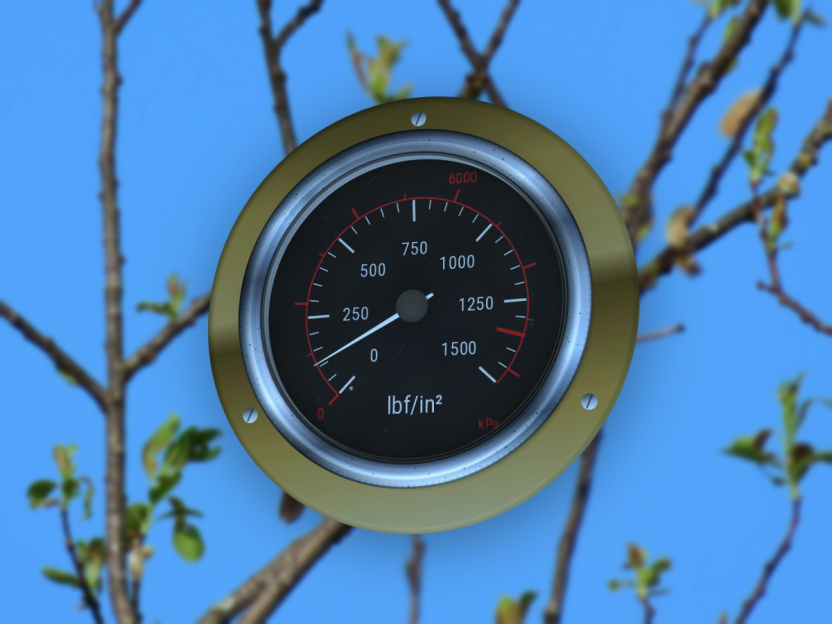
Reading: 100 psi
